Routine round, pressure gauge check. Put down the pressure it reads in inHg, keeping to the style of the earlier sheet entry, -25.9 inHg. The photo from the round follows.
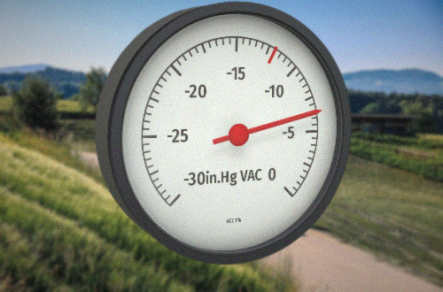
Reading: -6.5 inHg
